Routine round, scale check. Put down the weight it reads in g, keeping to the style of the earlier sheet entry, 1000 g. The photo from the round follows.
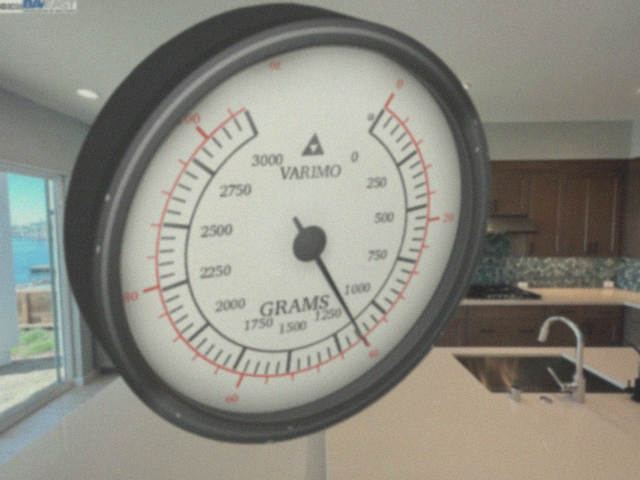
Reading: 1150 g
